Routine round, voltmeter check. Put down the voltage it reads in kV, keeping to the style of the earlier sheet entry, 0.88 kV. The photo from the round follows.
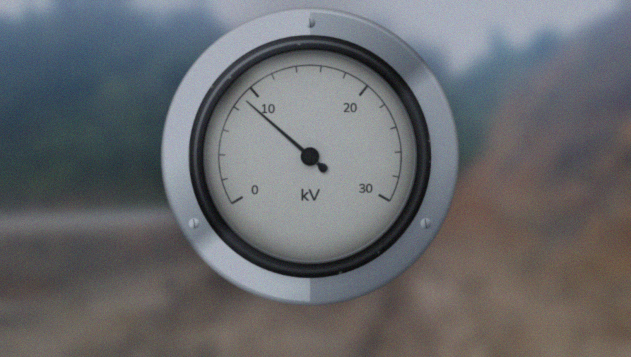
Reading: 9 kV
